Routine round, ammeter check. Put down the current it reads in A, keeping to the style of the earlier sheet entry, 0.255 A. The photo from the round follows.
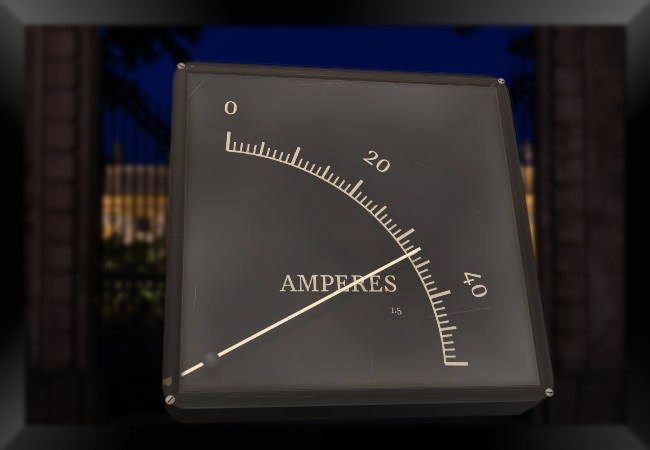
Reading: 33 A
